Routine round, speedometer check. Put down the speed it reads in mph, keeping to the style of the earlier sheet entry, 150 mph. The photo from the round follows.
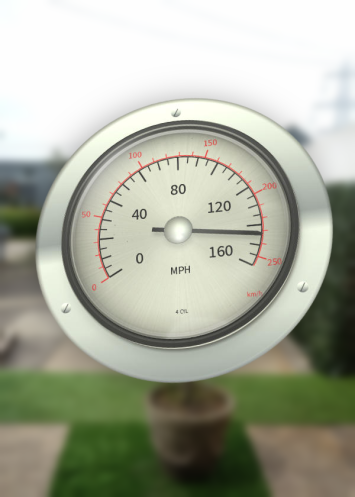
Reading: 145 mph
